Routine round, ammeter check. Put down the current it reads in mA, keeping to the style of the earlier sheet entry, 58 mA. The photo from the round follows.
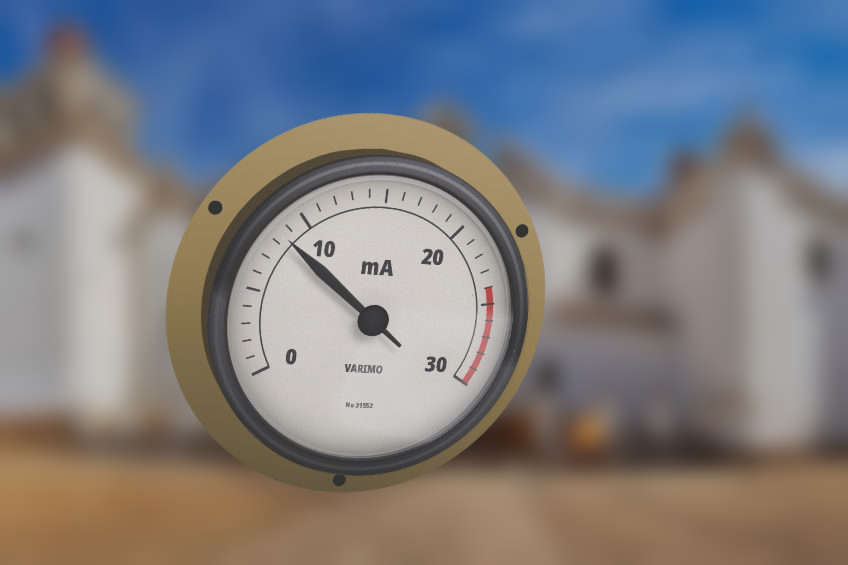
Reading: 8.5 mA
